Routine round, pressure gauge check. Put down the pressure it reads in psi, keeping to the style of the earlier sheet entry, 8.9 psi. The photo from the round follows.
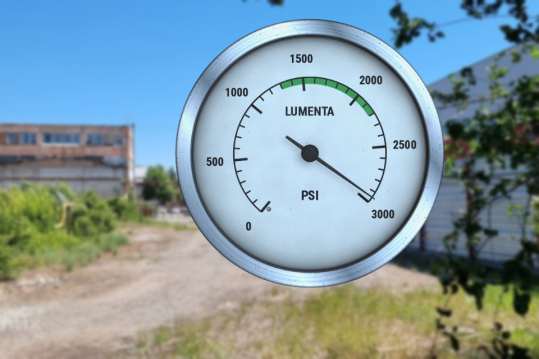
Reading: 2950 psi
